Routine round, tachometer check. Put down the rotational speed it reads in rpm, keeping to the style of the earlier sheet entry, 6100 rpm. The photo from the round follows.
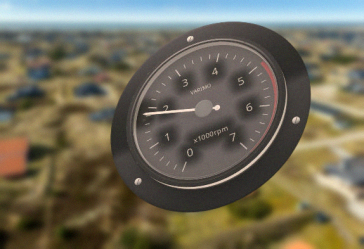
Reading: 1800 rpm
